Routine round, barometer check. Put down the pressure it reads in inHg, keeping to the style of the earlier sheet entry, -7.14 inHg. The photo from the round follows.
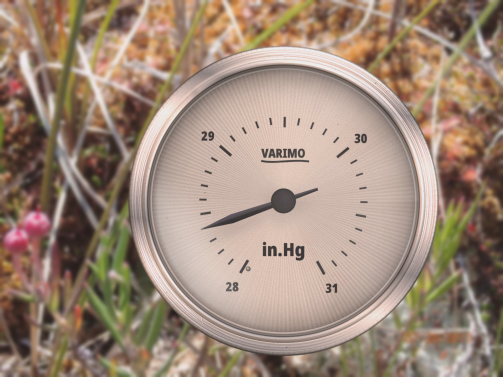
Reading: 28.4 inHg
